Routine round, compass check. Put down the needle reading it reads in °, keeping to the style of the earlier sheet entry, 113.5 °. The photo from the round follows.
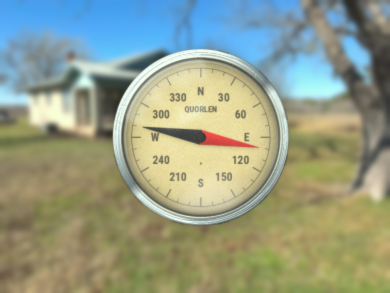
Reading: 100 °
